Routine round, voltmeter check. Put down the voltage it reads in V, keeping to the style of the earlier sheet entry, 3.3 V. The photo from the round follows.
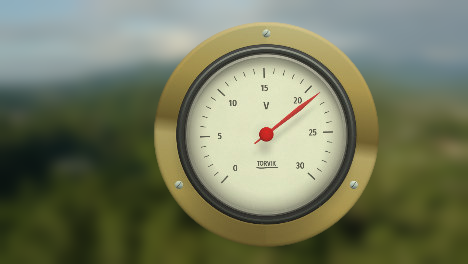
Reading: 21 V
